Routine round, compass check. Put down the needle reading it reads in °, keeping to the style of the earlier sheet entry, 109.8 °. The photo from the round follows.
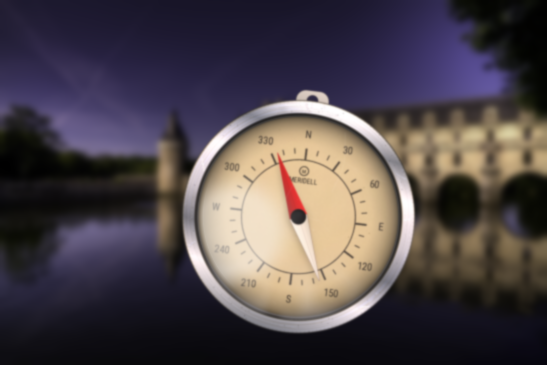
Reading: 335 °
